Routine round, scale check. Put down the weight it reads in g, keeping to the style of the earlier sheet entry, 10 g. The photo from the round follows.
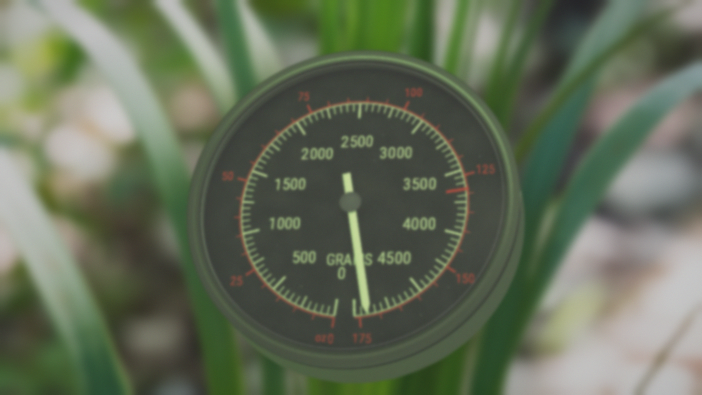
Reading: 4900 g
